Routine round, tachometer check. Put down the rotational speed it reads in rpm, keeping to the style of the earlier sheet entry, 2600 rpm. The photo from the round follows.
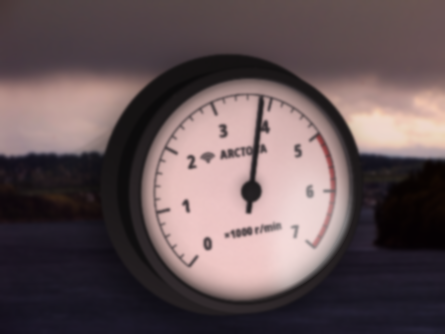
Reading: 3800 rpm
